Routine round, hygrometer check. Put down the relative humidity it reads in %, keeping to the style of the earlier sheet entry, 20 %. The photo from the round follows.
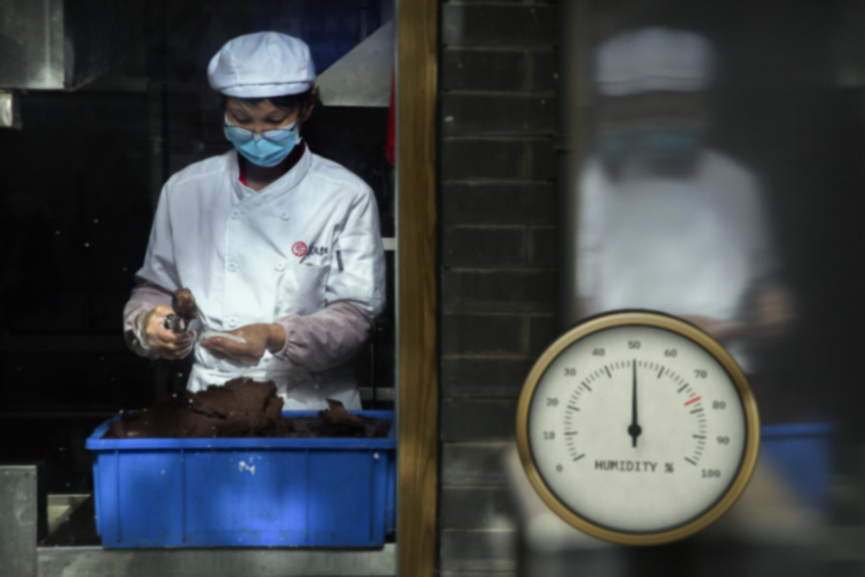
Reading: 50 %
